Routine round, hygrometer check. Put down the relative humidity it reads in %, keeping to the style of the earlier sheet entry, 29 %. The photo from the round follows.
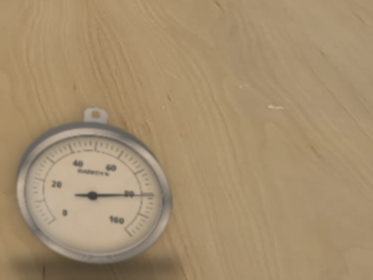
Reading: 80 %
